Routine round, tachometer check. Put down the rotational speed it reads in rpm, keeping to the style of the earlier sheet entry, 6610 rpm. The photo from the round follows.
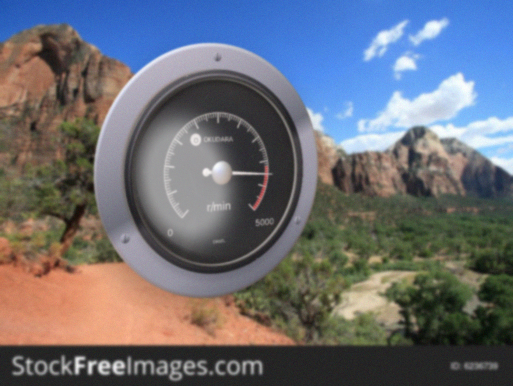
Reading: 4250 rpm
